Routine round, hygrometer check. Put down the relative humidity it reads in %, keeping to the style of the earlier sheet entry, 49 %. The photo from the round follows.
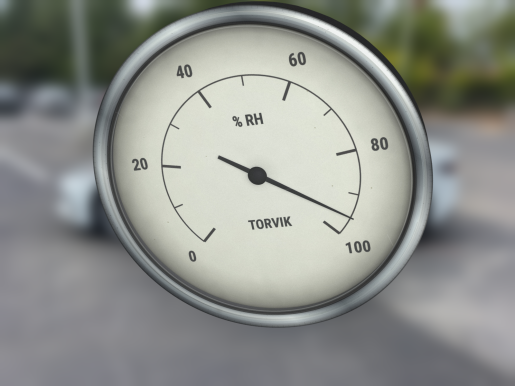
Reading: 95 %
